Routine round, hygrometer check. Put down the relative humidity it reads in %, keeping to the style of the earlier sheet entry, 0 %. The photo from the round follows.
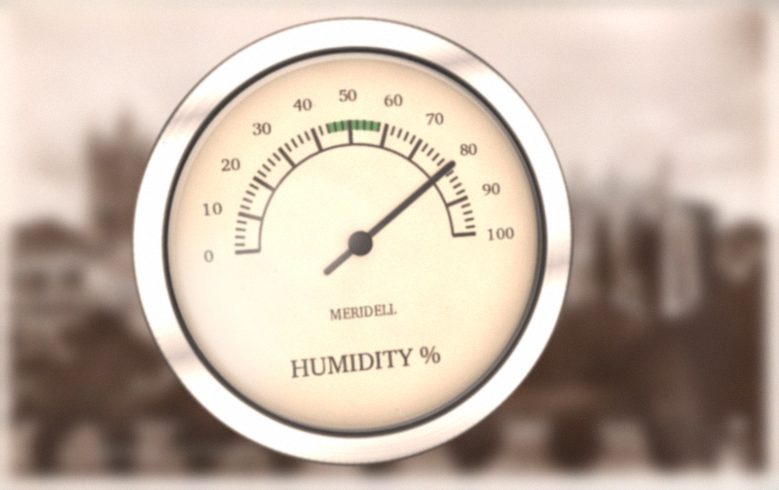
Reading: 80 %
